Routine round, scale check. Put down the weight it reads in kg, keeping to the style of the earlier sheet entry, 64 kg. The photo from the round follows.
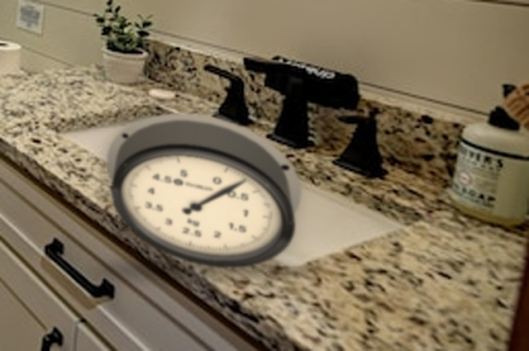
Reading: 0.25 kg
